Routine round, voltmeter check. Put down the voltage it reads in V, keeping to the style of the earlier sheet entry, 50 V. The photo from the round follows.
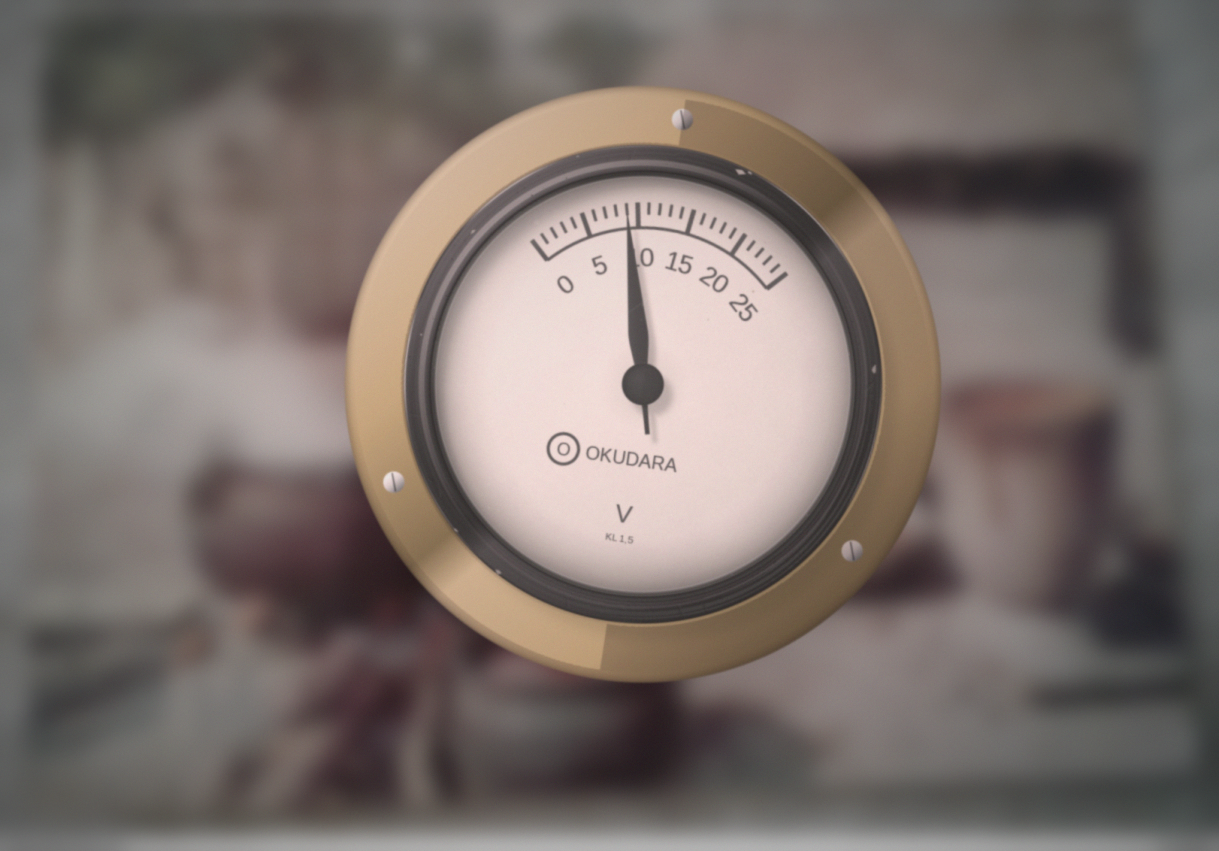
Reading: 9 V
